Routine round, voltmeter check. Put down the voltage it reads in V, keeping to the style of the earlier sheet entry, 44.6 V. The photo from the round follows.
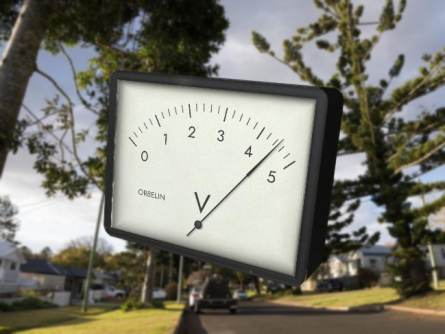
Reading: 4.5 V
